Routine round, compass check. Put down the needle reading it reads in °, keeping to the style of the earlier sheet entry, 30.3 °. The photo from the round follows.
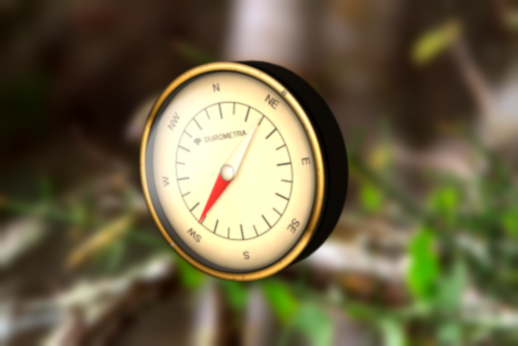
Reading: 225 °
